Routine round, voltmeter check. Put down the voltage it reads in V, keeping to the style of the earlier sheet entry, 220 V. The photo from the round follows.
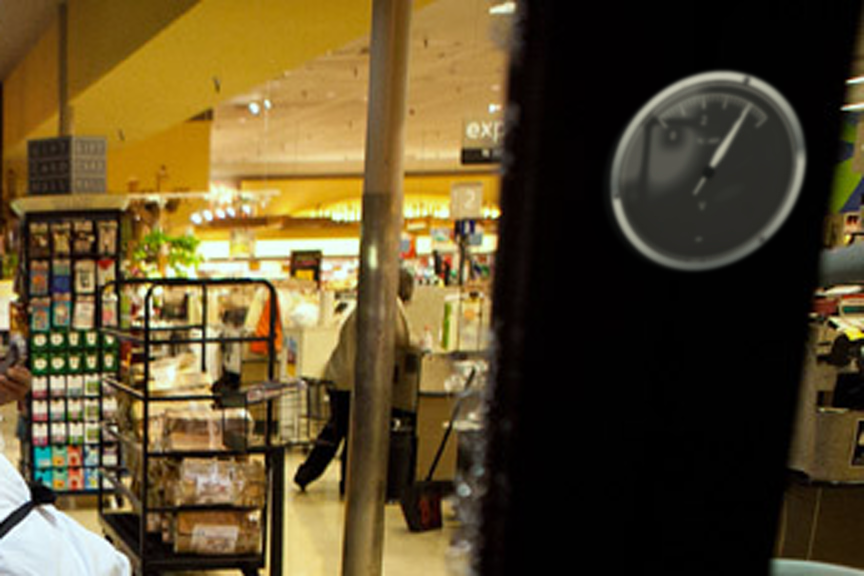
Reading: 4 V
